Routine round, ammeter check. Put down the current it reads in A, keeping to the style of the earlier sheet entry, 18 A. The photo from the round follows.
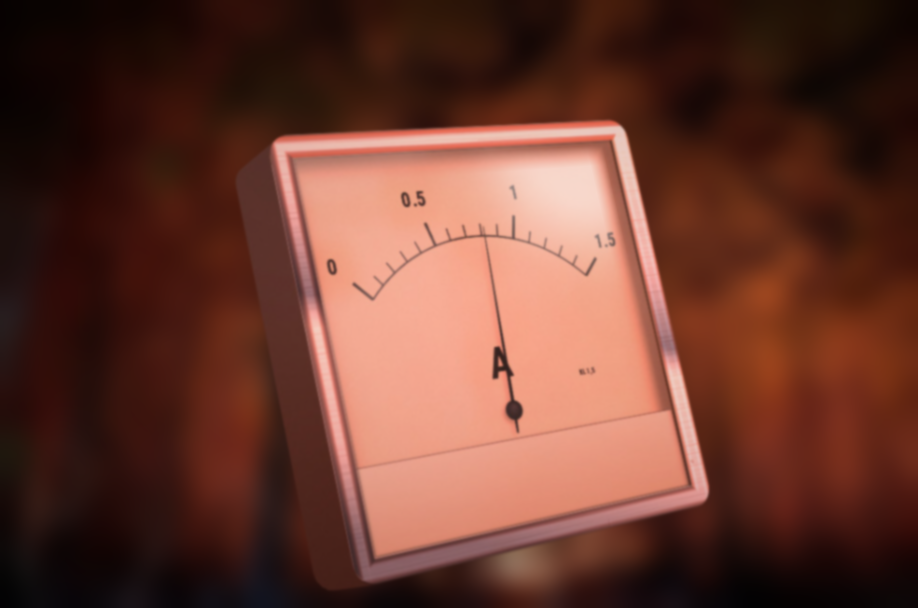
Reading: 0.8 A
